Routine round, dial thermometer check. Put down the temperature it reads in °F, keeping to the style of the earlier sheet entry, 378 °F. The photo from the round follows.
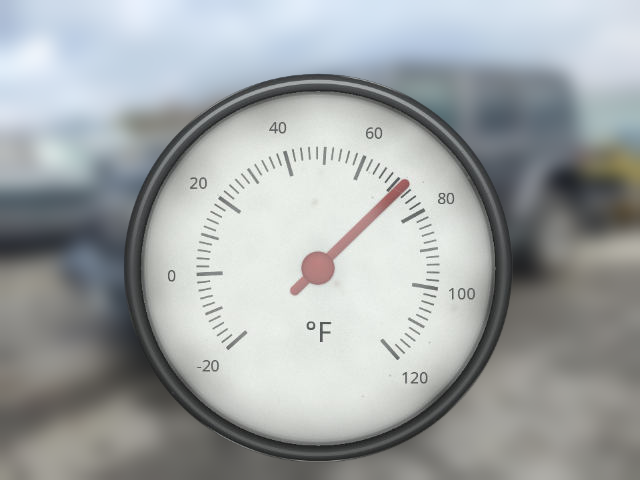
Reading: 72 °F
